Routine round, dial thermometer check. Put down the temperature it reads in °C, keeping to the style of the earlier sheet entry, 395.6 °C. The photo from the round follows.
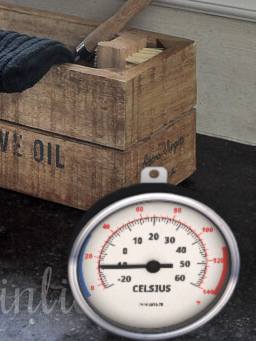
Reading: -10 °C
